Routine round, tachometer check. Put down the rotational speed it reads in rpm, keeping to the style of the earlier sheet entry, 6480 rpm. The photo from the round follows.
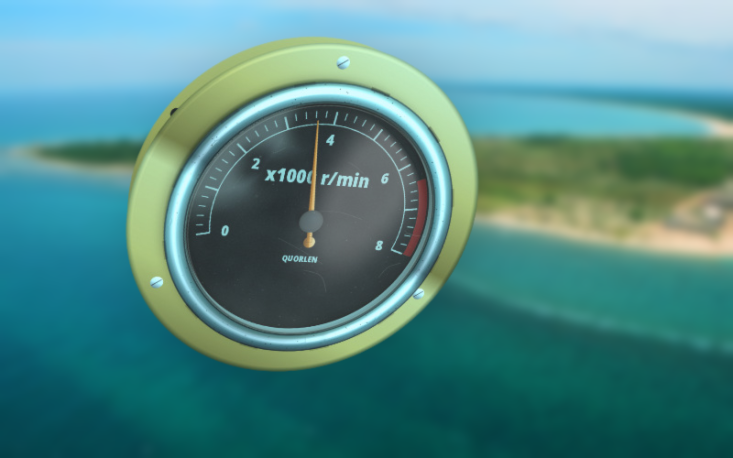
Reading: 3600 rpm
